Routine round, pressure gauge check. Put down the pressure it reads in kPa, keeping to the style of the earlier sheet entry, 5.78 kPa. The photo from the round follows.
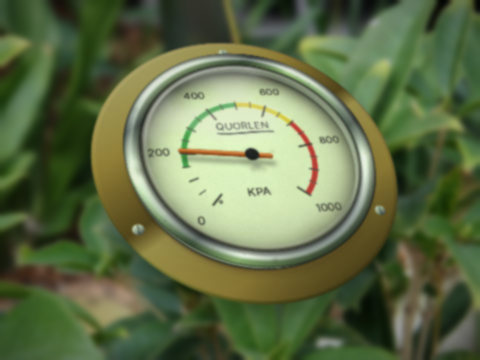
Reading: 200 kPa
